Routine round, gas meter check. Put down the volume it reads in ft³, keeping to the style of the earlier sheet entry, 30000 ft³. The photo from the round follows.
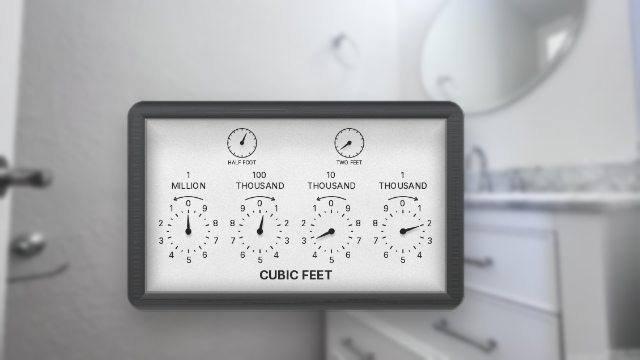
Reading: 3200 ft³
